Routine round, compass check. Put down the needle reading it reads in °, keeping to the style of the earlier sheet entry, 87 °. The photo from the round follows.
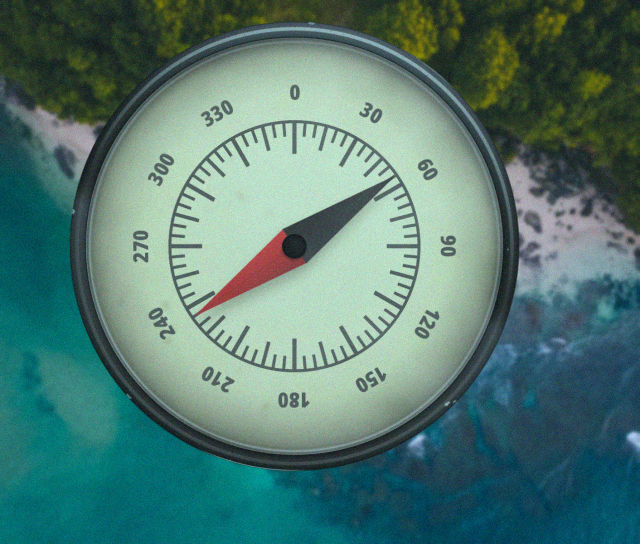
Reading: 235 °
